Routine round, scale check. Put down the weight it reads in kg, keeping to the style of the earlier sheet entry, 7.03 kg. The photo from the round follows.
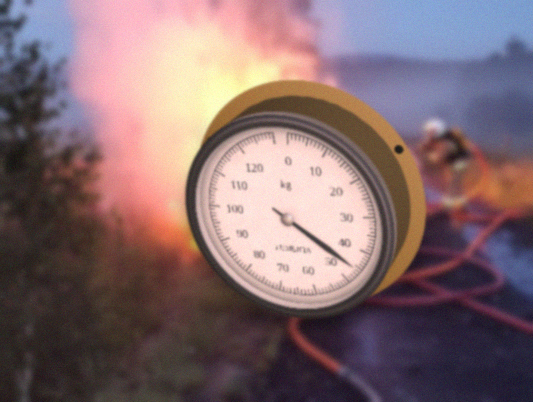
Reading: 45 kg
